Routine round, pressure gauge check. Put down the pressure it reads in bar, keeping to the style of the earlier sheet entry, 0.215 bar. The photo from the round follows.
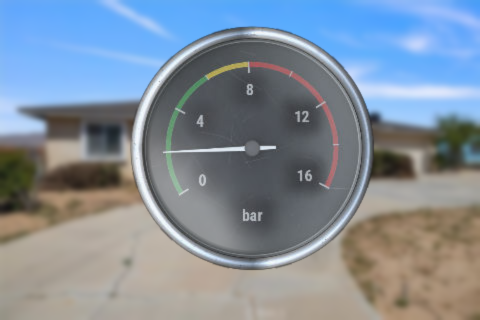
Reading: 2 bar
